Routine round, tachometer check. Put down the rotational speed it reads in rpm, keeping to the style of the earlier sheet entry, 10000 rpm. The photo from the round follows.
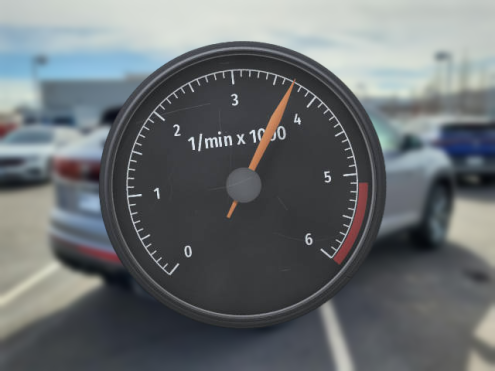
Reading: 3700 rpm
